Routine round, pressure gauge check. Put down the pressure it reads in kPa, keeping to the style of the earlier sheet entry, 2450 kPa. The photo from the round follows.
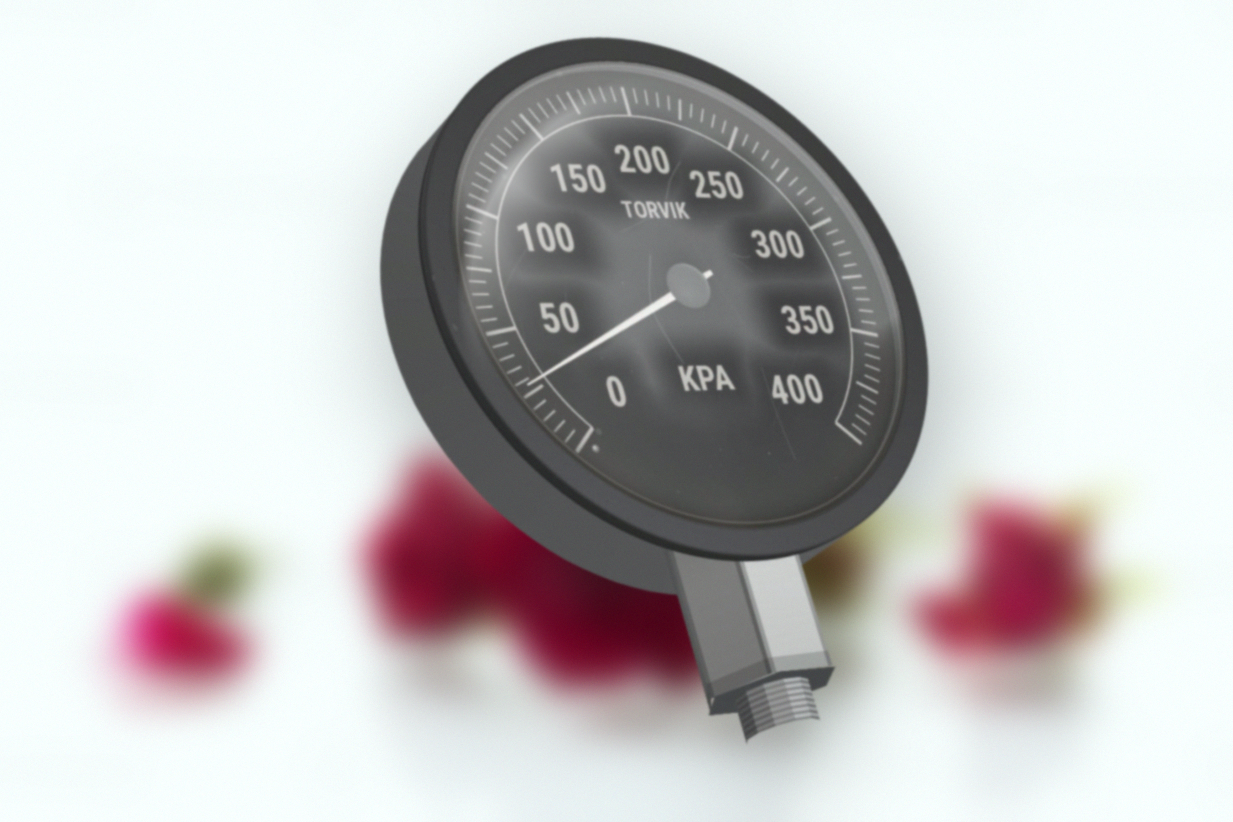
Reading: 27.5 kPa
